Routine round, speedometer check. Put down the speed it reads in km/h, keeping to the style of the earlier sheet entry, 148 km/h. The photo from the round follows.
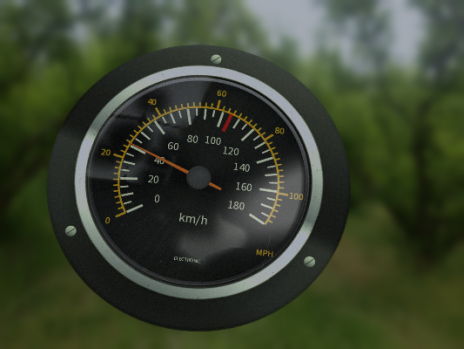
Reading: 40 km/h
